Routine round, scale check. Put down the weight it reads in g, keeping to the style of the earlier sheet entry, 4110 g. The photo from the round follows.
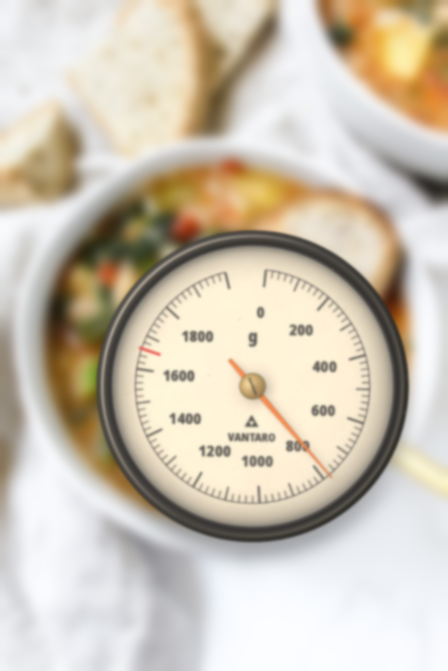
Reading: 780 g
